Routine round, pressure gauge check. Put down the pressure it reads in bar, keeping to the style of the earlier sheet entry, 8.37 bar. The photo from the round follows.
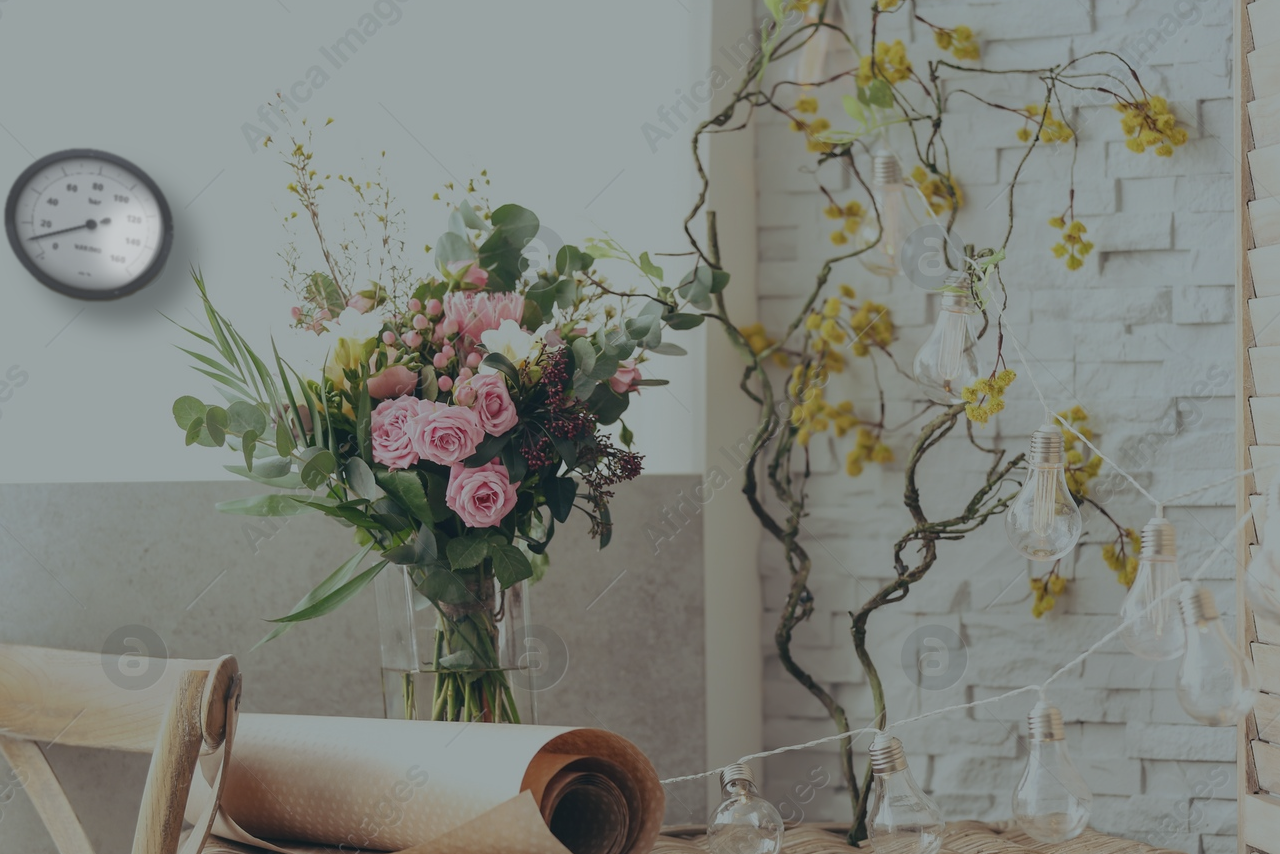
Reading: 10 bar
